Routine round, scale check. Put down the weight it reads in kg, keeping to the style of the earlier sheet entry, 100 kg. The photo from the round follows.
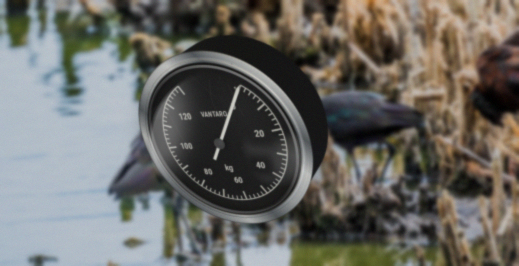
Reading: 0 kg
